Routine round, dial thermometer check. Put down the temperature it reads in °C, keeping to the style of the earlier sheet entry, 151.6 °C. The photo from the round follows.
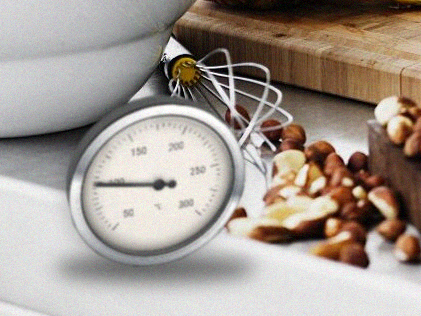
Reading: 100 °C
